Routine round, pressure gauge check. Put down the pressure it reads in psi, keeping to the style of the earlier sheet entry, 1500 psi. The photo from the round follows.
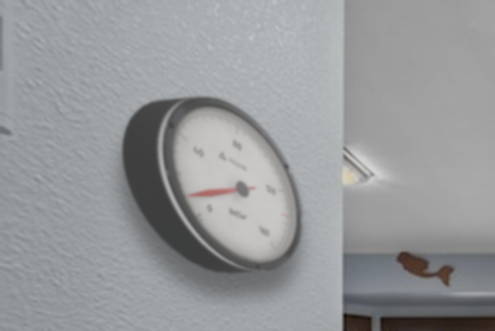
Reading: 10 psi
